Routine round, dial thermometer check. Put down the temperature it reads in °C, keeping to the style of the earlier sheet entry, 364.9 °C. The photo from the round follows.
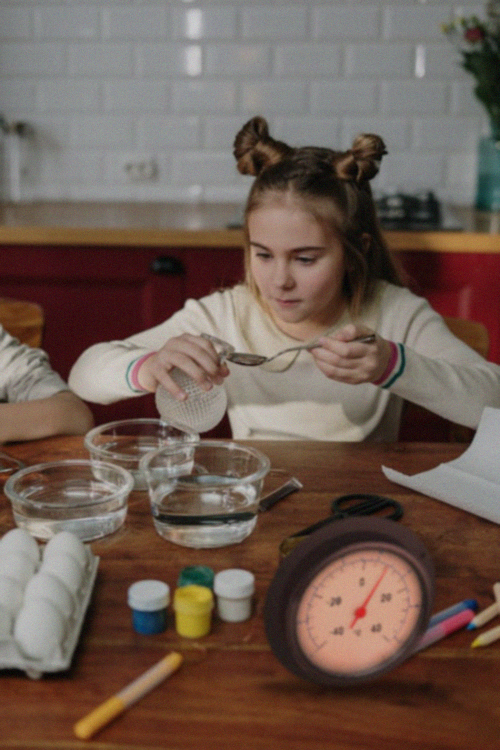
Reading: 8 °C
